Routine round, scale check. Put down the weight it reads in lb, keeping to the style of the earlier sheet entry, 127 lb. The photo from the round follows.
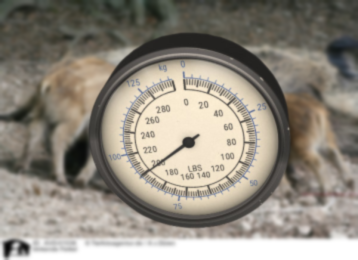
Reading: 200 lb
